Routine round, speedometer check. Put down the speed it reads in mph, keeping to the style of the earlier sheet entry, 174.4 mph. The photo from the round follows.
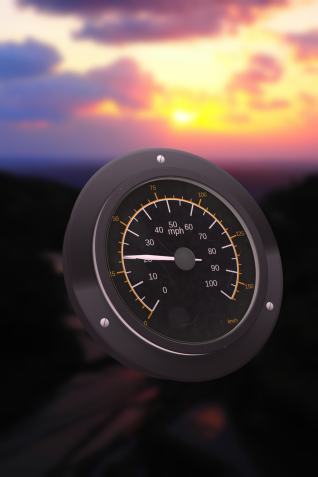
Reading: 20 mph
